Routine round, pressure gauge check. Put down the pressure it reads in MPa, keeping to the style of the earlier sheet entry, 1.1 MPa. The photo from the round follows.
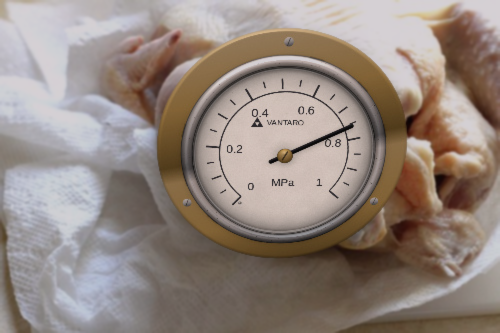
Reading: 0.75 MPa
